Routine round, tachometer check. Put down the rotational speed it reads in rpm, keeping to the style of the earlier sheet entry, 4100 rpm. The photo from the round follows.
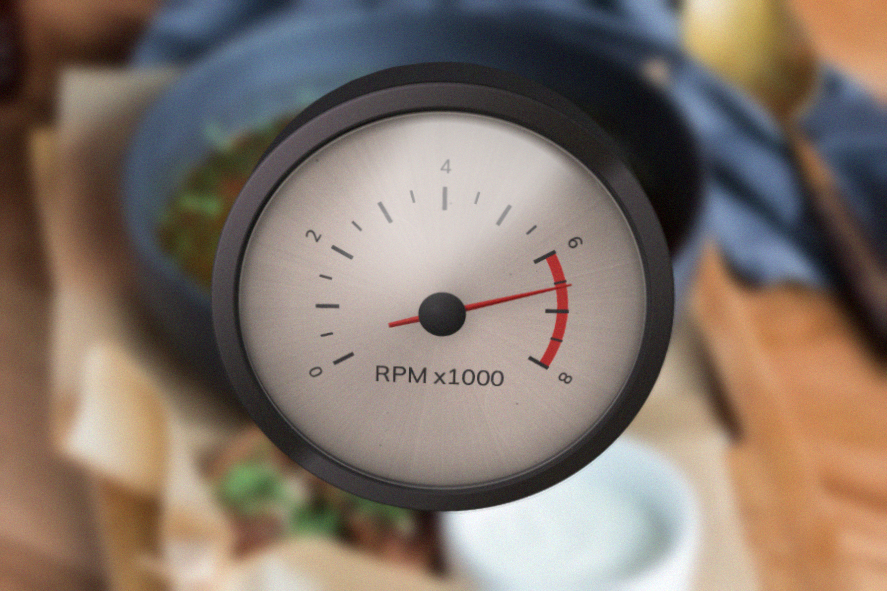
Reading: 6500 rpm
